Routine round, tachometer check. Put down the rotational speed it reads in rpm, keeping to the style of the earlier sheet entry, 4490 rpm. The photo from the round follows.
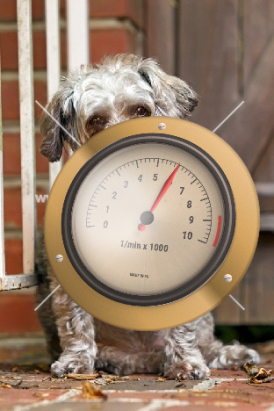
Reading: 6000 rpm
